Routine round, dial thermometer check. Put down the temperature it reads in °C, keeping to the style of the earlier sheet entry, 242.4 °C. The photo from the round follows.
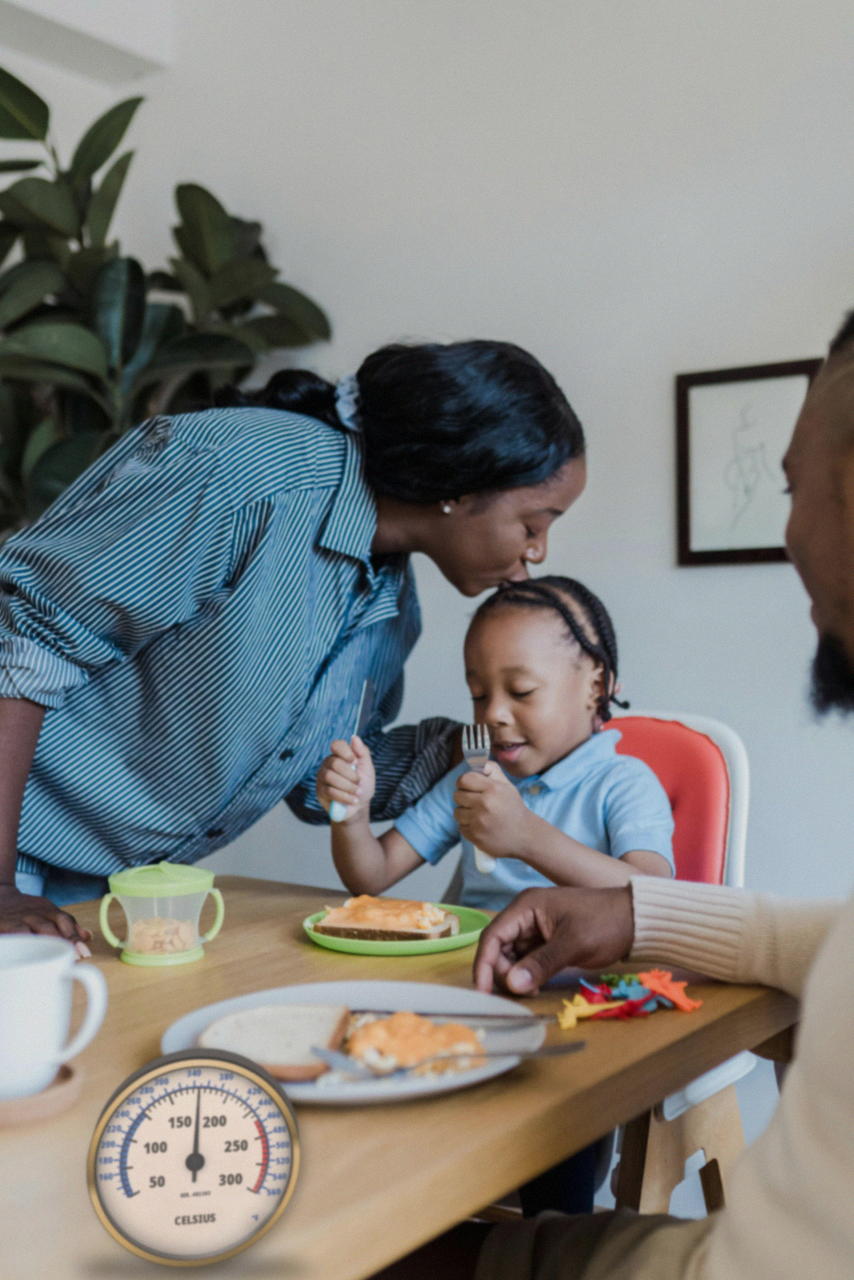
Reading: 175 °C
